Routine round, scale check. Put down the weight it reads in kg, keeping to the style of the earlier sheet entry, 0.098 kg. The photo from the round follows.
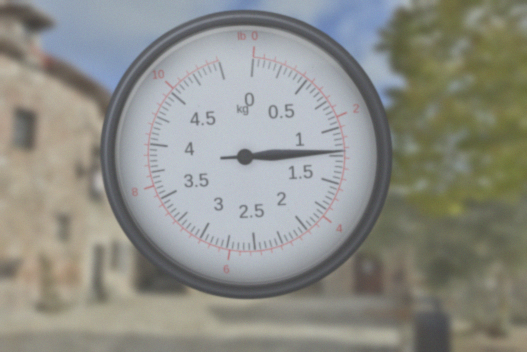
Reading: 1.2 kg
